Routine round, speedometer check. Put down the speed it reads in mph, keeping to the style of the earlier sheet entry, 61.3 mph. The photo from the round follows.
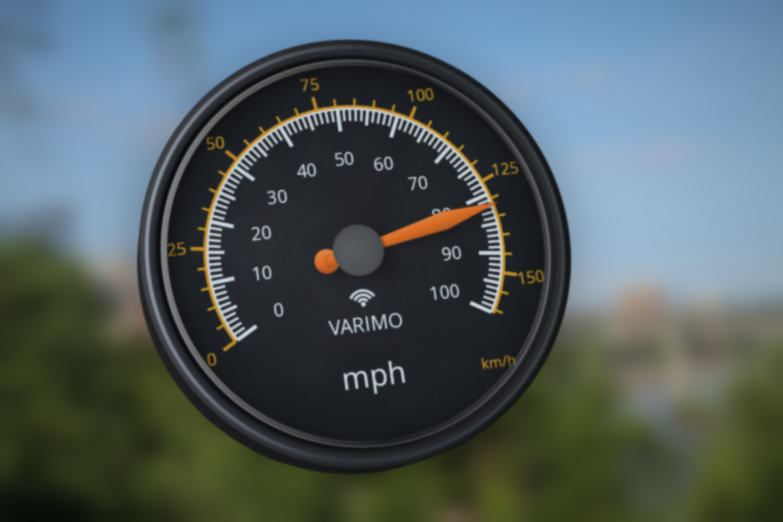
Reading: 82 mph
